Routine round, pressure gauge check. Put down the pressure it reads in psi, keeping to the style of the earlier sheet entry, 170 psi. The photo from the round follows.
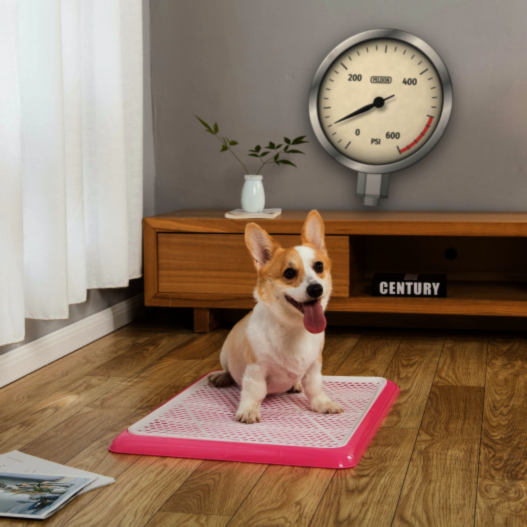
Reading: 60 psi
